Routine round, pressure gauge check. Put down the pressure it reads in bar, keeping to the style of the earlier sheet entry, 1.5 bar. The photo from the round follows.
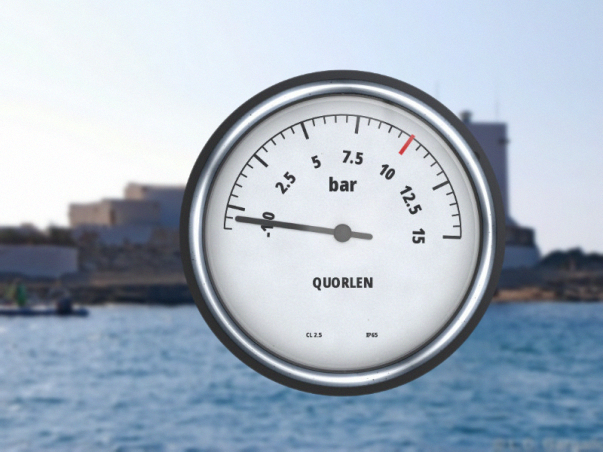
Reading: -0.5 bar
